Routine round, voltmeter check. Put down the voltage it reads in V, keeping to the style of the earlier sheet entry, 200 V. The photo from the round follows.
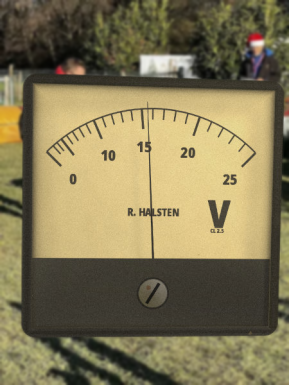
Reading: 15.5 V
